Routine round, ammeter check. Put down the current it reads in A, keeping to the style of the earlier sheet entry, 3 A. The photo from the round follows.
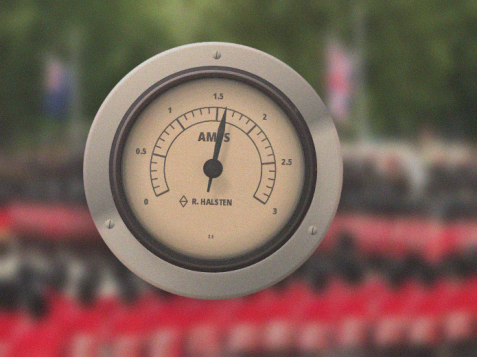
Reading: 1.6 A
